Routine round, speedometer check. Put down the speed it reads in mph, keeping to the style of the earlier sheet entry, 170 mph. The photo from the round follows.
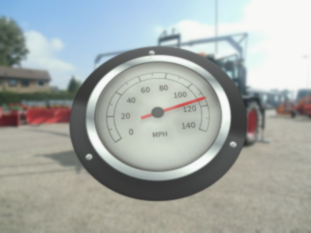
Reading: 115 mph
